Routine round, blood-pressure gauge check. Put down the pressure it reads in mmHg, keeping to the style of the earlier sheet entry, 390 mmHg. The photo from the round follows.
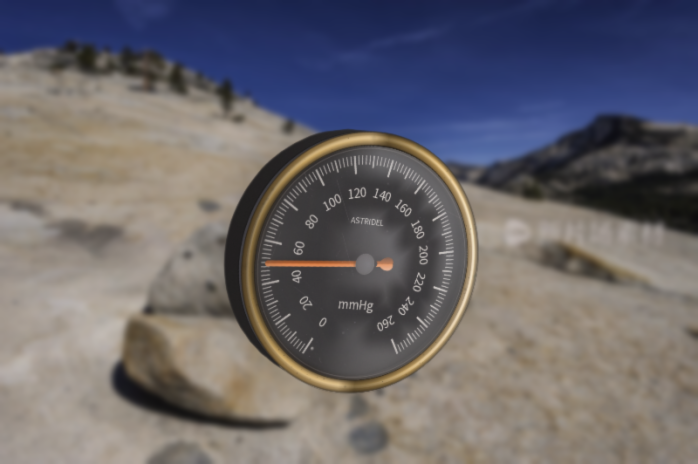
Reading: 50 mmHg
